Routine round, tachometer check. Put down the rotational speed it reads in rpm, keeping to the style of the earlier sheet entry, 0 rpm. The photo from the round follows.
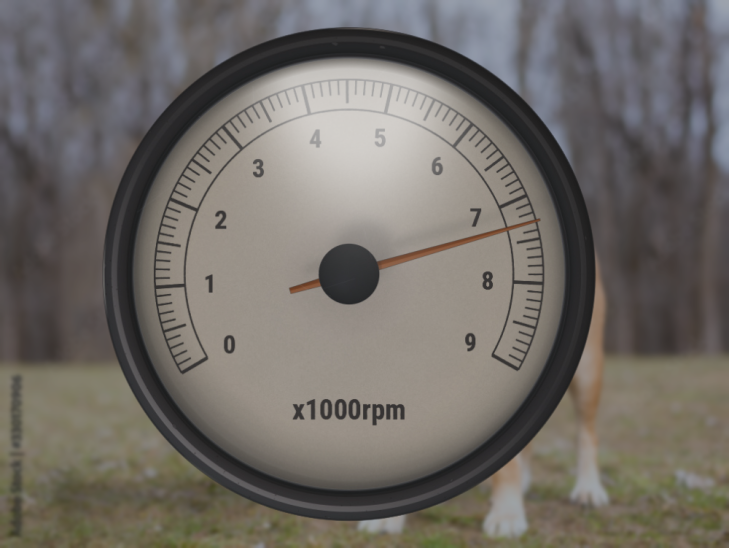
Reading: 7300 rpm
